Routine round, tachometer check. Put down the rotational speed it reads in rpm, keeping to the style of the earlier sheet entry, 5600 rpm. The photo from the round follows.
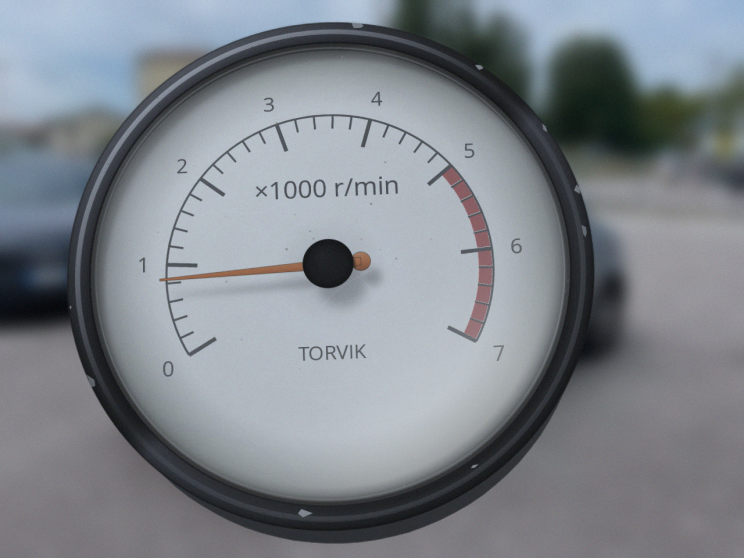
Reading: 800 rpm
